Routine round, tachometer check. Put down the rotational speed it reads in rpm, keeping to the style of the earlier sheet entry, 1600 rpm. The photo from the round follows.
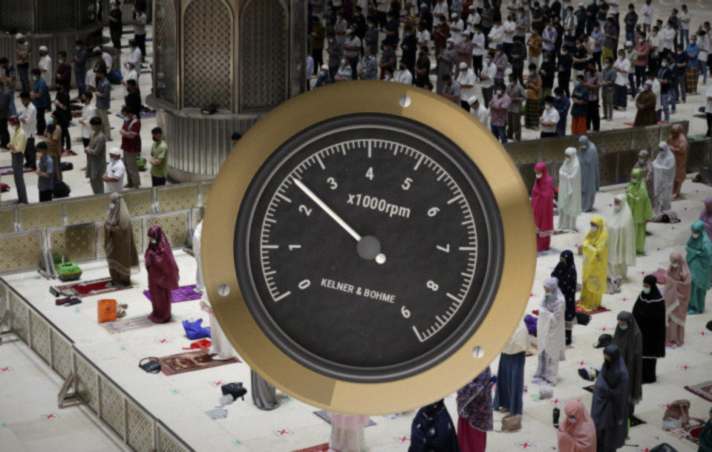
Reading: 2400 rpm
